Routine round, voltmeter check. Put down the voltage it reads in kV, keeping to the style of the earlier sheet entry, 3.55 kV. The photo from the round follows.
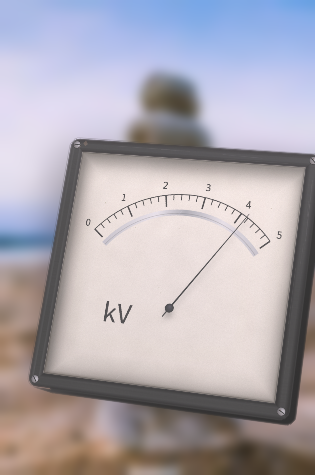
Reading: 4.2 kV
